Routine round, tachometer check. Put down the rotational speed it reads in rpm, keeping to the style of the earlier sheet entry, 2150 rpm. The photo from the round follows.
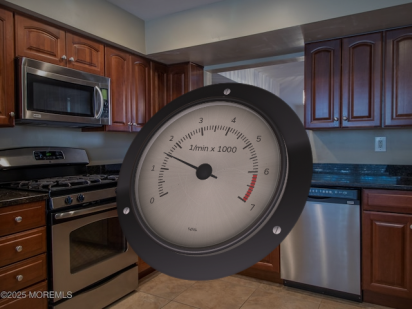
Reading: 1500 rpm
